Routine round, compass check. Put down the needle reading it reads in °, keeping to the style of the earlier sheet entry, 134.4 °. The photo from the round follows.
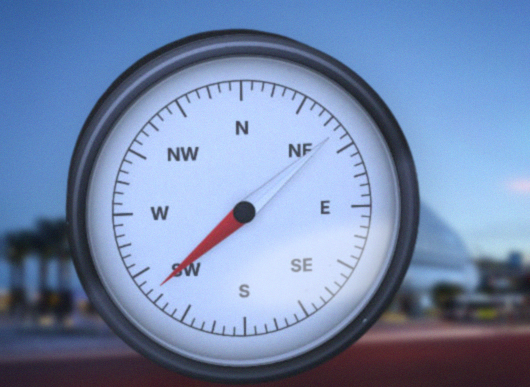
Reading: 230 °
